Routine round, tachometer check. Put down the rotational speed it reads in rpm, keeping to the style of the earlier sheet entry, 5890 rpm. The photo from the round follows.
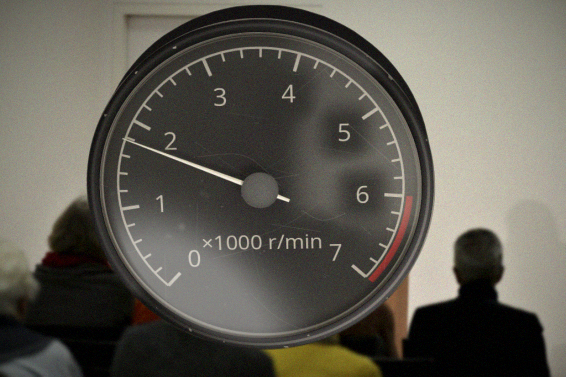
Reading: 1800 rpm
